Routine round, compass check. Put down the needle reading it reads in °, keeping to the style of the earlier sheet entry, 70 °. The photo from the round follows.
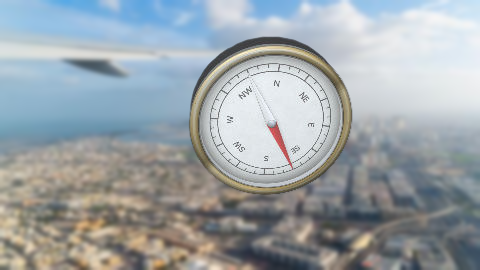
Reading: 150 °
